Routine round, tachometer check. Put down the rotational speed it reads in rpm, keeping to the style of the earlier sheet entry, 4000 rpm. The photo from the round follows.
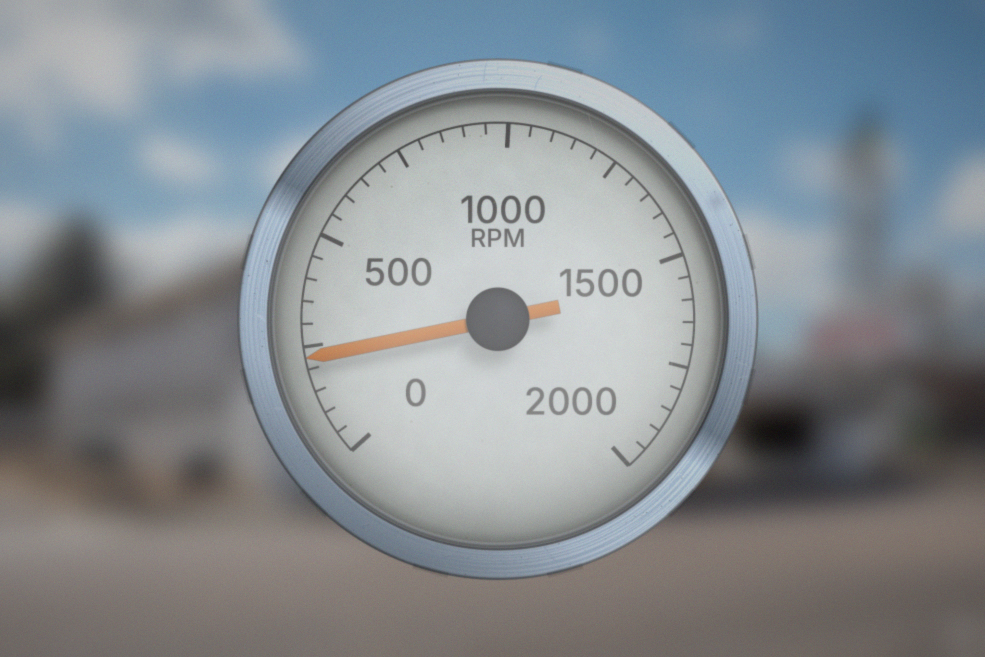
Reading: 225 rpm
